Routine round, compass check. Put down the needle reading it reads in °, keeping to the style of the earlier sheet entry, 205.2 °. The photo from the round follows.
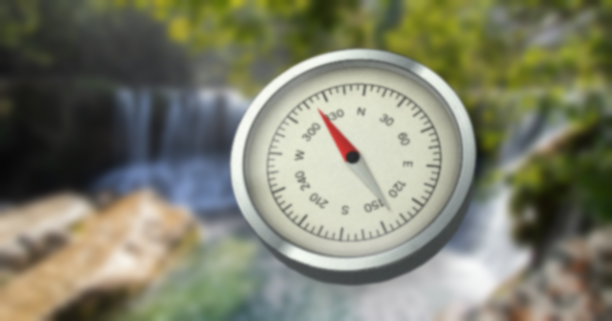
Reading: 320 °
